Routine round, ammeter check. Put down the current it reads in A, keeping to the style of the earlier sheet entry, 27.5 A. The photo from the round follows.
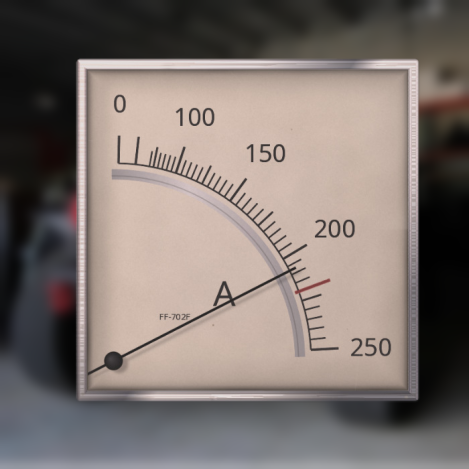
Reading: 207.5 A
